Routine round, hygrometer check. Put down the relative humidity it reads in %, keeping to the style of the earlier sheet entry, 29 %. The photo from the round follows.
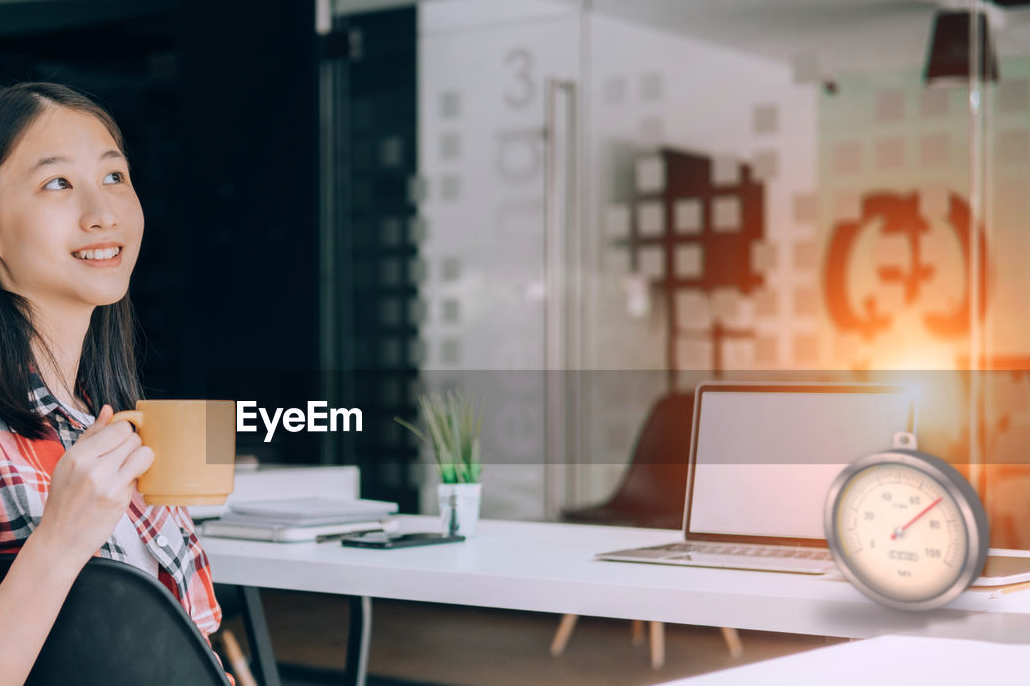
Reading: 70 %
